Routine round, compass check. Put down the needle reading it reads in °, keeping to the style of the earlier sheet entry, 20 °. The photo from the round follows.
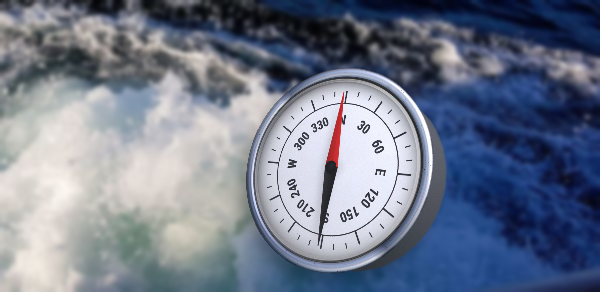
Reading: 0 °
